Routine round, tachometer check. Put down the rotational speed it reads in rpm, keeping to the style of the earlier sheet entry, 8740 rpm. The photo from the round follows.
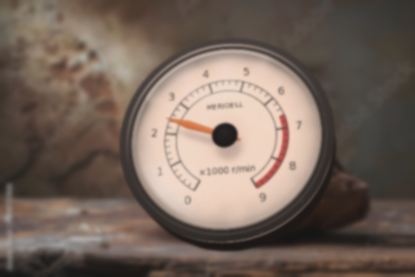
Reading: 2400 rpm
